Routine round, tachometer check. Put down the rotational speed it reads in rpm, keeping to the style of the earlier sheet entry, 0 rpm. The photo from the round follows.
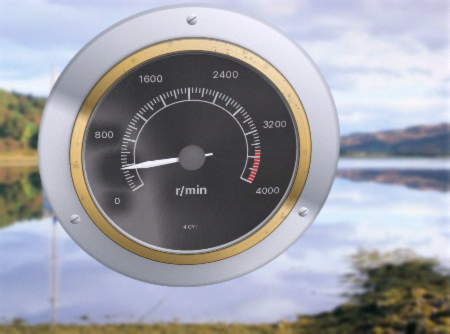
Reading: 400 rpm
